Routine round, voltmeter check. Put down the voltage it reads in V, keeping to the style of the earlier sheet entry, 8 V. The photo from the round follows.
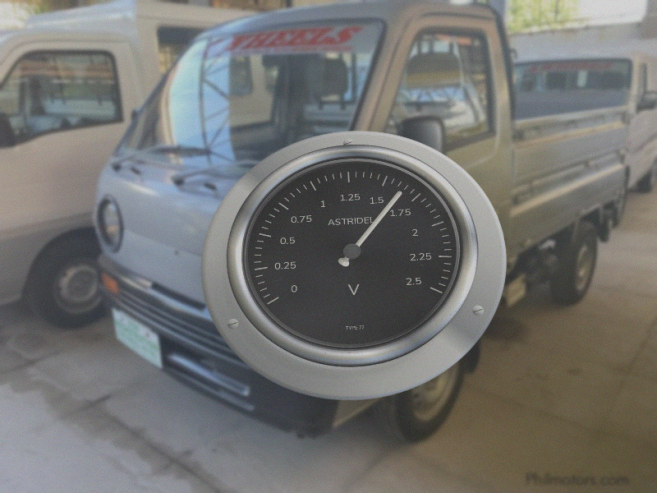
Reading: 1.65 V
